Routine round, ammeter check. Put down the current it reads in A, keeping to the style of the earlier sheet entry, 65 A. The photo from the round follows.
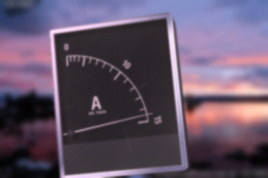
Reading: 14.5 A
